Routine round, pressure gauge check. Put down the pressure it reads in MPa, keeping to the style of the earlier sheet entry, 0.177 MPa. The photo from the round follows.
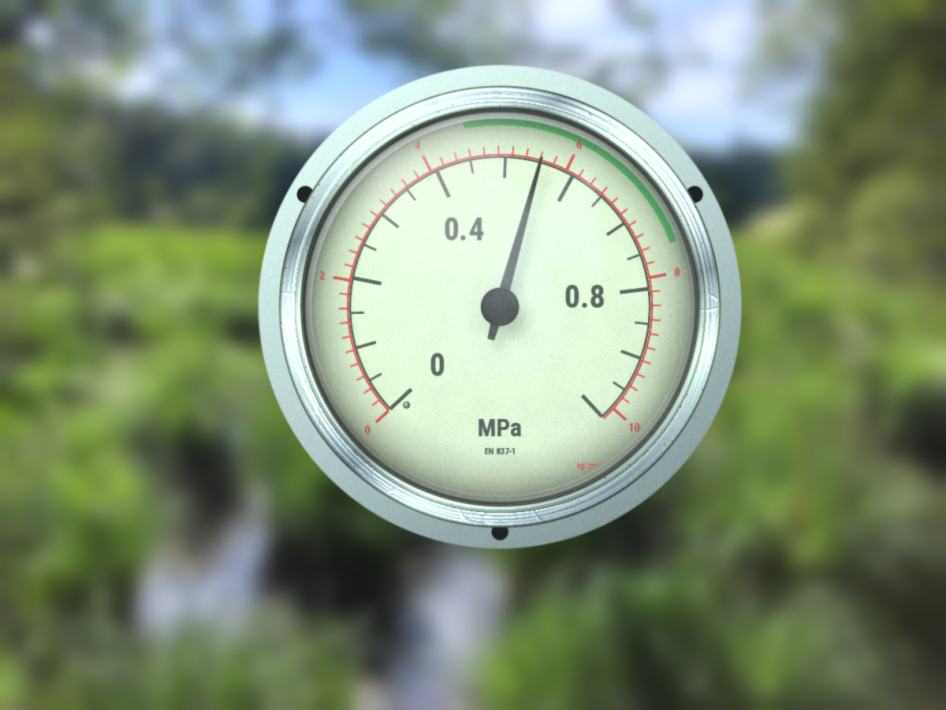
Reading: 0.55 MPa
